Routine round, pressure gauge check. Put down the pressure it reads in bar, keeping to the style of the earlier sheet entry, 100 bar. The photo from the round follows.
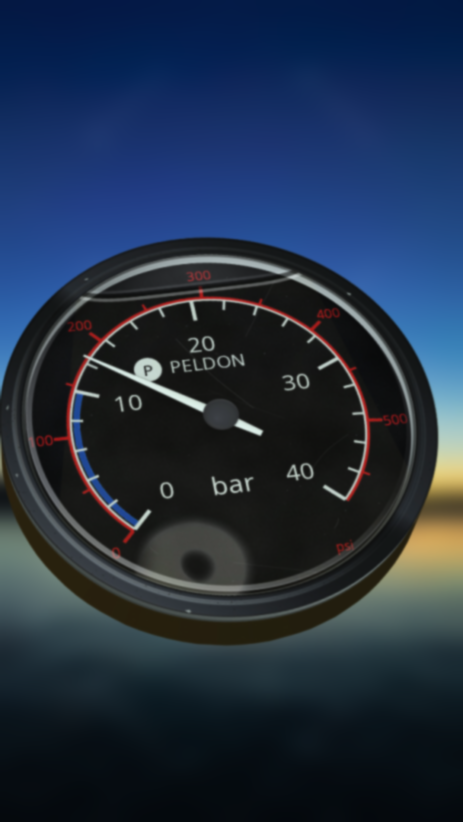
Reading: 12 bar
